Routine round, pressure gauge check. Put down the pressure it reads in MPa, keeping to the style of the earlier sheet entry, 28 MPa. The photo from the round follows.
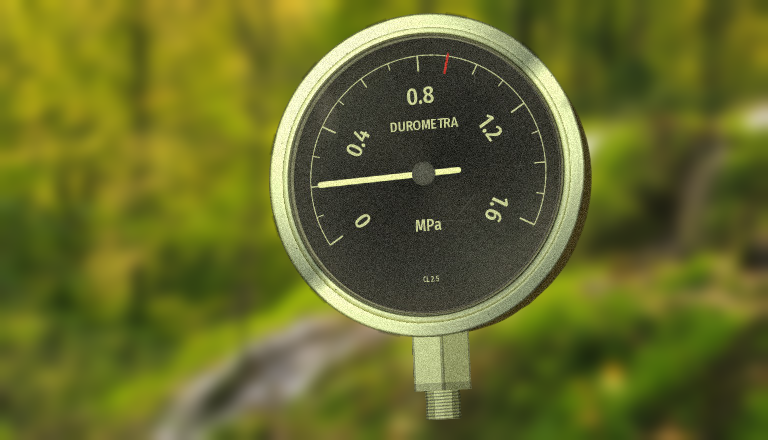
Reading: 0.2 MPa
